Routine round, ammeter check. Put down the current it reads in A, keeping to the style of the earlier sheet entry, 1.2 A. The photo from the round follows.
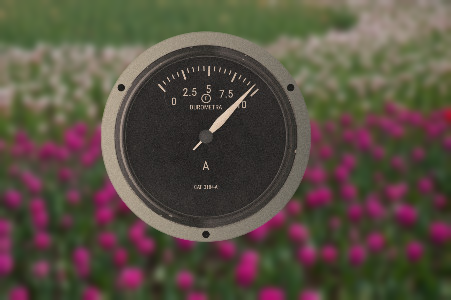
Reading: 9.5 A
